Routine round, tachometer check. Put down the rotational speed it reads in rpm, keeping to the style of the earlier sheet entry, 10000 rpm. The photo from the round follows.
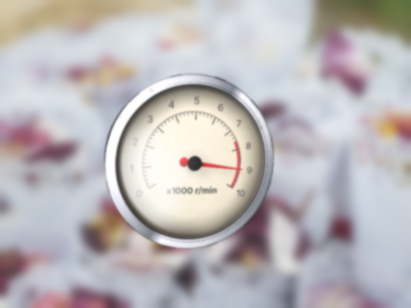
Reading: 9000 rpm
